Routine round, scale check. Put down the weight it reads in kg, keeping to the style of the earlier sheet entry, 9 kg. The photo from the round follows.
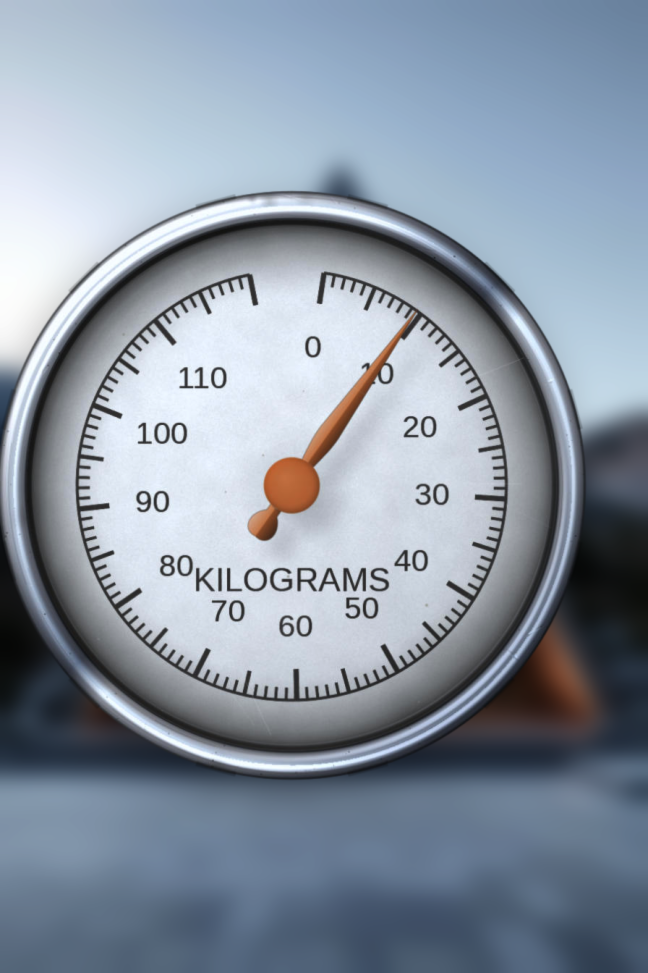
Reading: 9.5 kg
